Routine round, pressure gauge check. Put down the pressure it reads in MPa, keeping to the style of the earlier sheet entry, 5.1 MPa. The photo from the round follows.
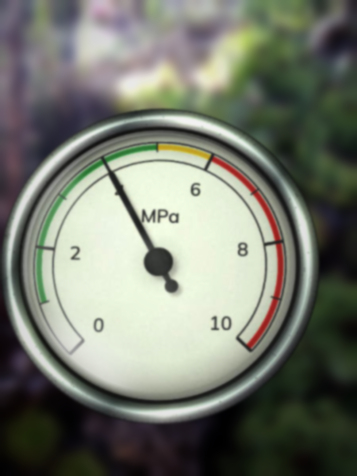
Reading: 4 MPa
